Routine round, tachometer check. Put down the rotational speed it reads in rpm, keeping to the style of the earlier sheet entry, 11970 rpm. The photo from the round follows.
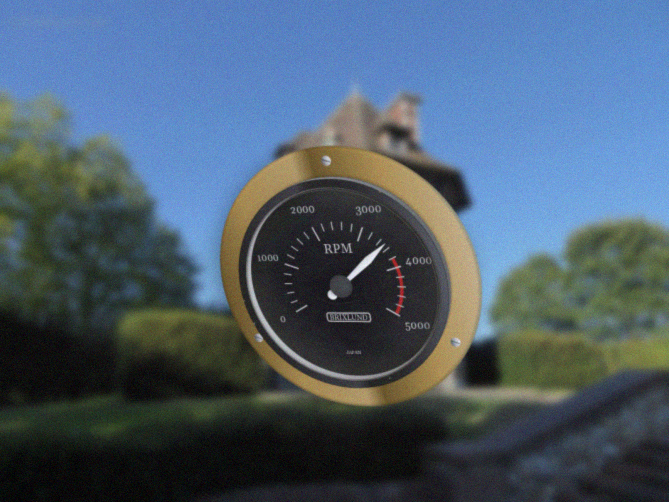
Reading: 3500 rpm
